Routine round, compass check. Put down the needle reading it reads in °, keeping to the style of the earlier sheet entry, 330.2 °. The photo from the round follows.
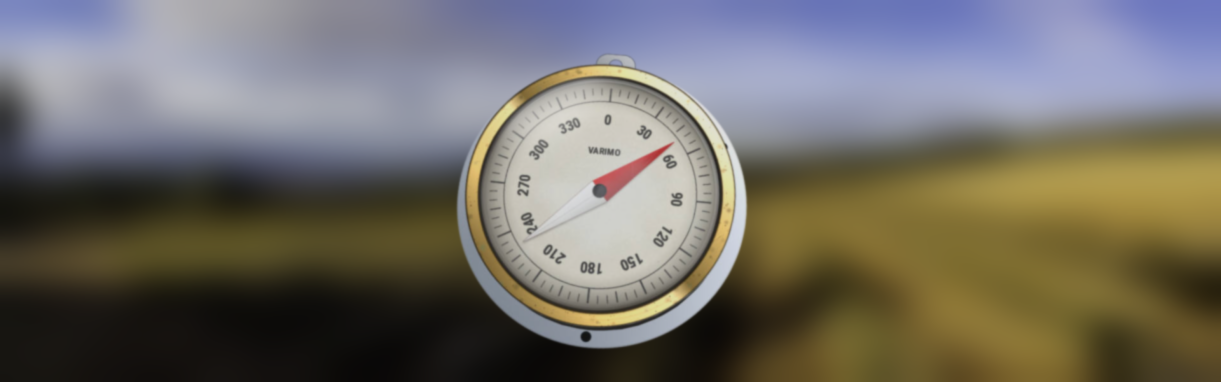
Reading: 50 °
